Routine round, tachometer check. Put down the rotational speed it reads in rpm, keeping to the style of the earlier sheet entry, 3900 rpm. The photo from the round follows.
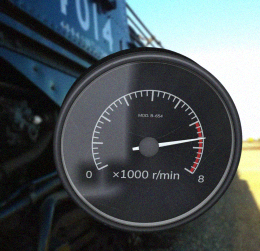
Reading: 6600 rpm
